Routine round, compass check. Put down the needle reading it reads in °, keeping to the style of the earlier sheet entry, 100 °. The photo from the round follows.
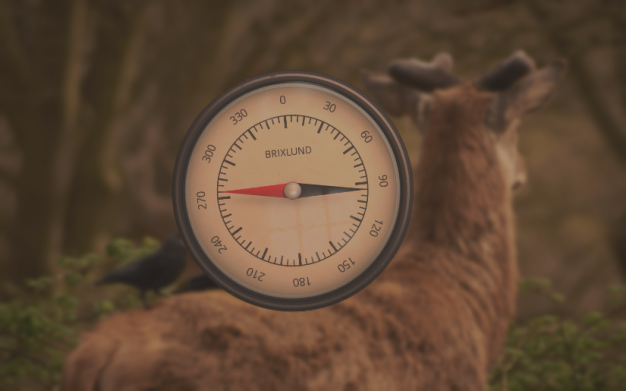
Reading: 275 °
